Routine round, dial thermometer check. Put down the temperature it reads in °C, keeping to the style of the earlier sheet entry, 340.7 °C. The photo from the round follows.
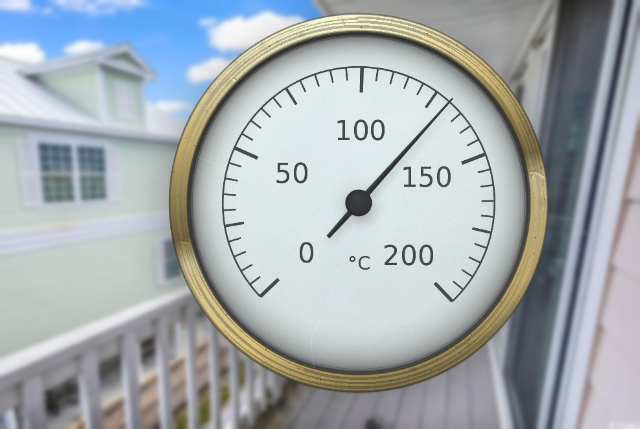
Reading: 130 °C
